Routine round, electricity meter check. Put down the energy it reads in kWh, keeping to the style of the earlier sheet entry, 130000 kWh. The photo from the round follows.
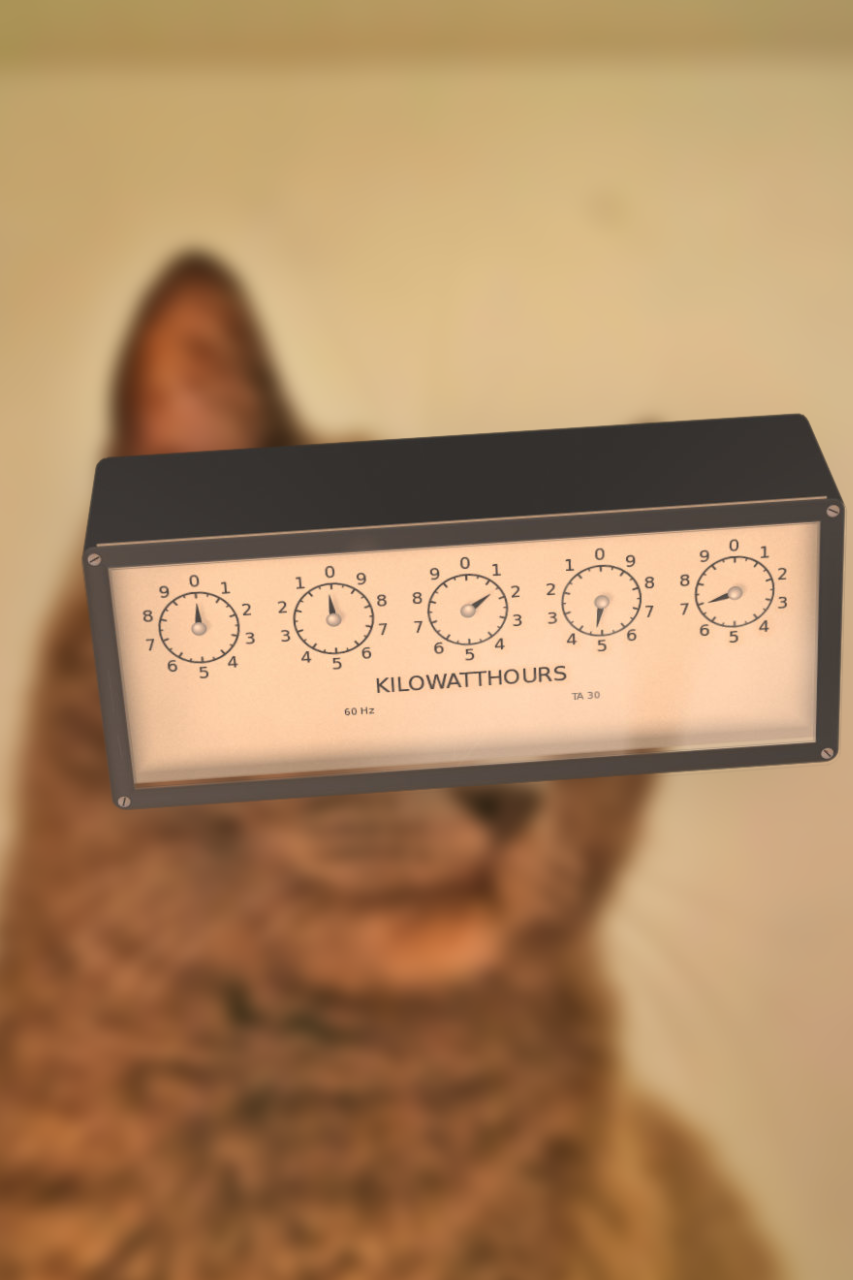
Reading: 147 kWh
